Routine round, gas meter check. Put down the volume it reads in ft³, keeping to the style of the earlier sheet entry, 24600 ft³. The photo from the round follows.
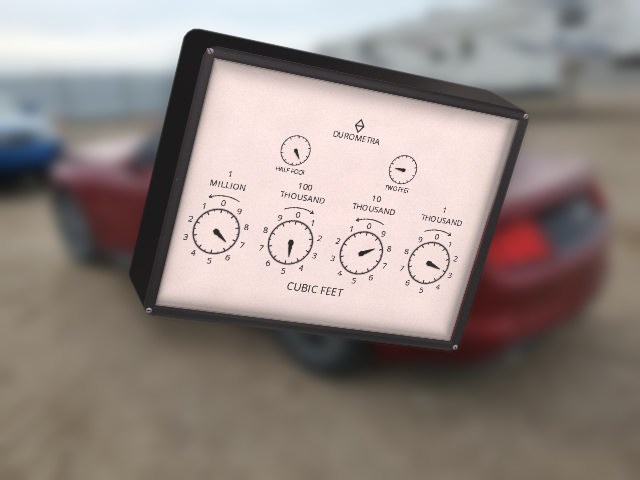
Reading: 648300 ft³
